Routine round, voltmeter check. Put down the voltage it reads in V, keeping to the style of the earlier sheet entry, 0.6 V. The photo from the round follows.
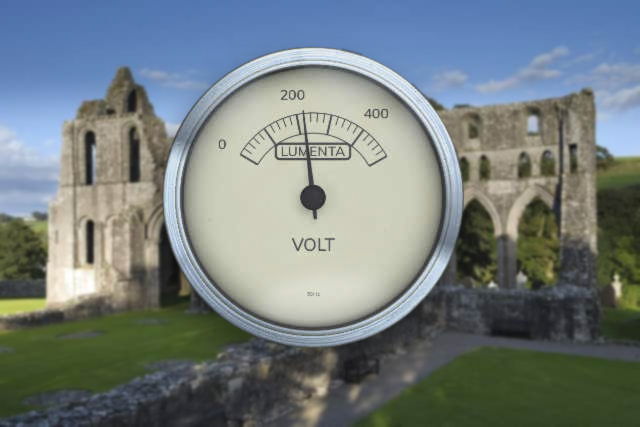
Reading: 220 V
